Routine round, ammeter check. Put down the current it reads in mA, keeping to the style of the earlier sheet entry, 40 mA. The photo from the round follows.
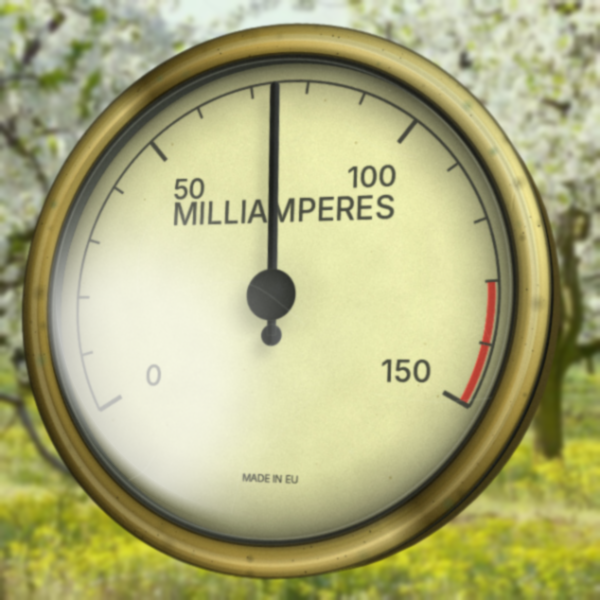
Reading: 75 mA
